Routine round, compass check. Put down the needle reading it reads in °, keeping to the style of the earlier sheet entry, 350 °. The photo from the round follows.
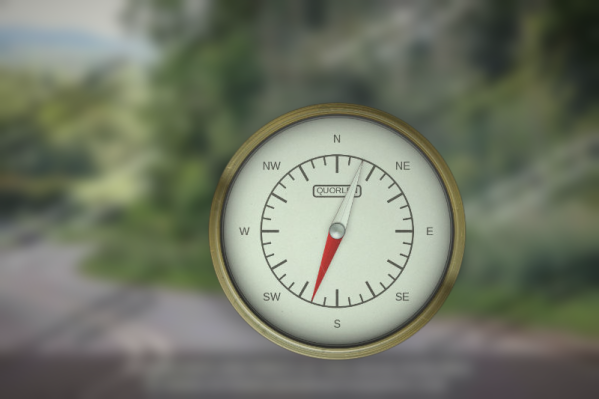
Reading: 200 °
